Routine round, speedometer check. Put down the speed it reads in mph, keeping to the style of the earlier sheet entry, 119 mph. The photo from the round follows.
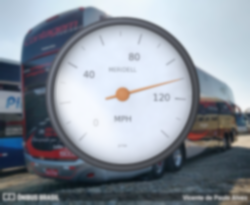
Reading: 110 mph
